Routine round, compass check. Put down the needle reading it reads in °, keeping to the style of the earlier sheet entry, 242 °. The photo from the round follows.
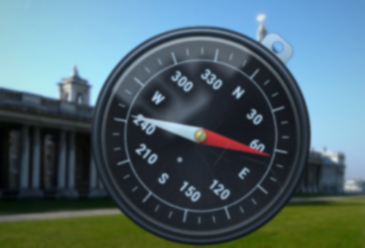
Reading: 65 °
